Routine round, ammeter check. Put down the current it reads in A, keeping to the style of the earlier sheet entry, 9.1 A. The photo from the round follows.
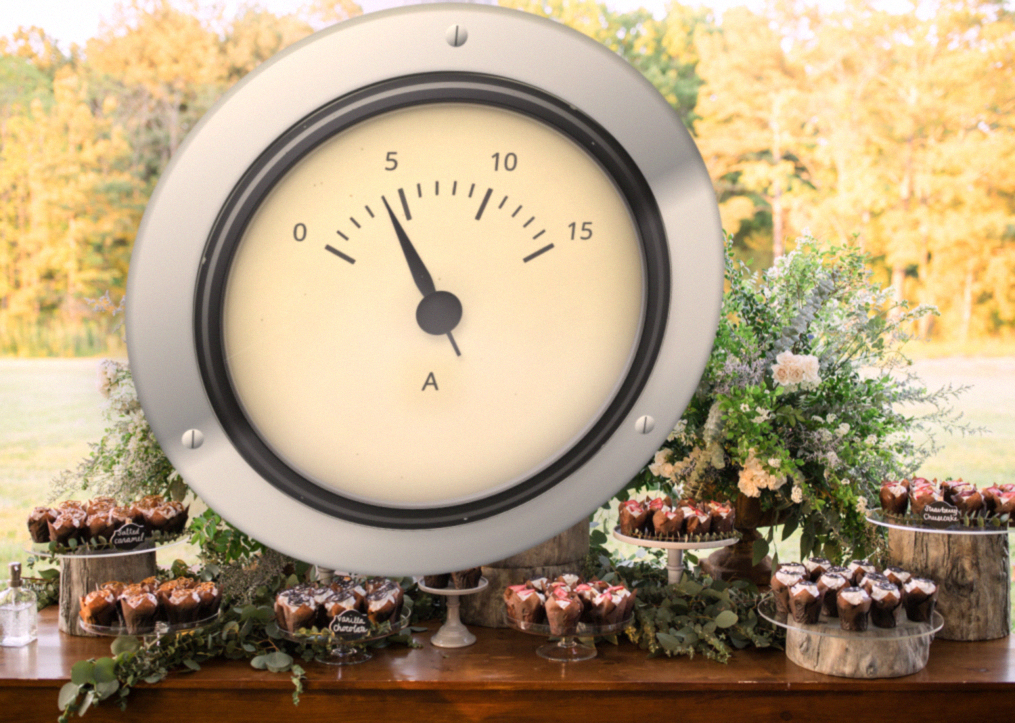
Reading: 4 A
